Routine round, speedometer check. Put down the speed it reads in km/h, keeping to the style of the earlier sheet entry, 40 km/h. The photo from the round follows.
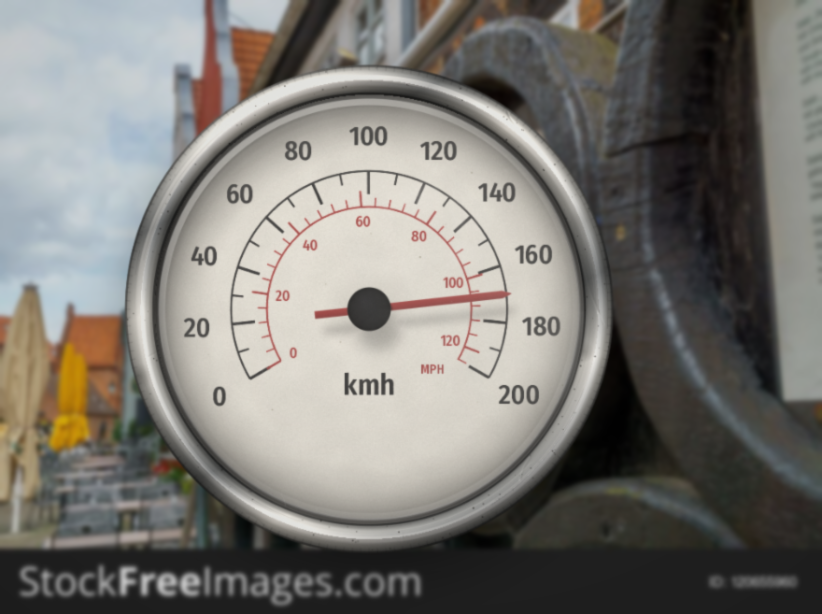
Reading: 170 km/h
